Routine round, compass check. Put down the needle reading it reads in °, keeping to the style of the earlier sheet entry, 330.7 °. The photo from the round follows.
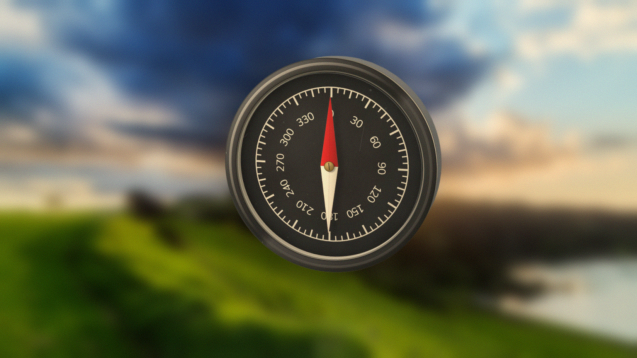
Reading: 0 °
